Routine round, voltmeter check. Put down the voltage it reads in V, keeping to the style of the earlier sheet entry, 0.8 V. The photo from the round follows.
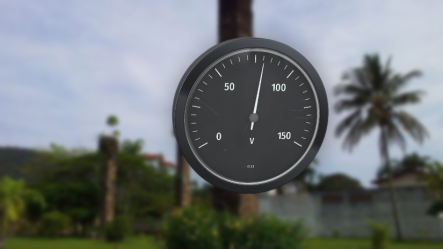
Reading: 80 V
